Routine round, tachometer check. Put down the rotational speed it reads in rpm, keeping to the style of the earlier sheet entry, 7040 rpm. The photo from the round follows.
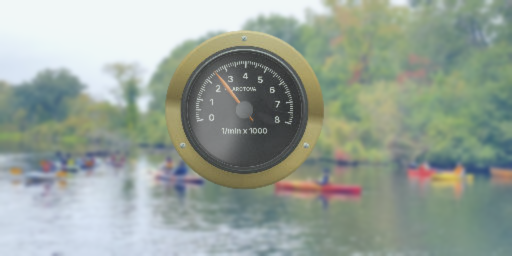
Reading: 2500 rpm
